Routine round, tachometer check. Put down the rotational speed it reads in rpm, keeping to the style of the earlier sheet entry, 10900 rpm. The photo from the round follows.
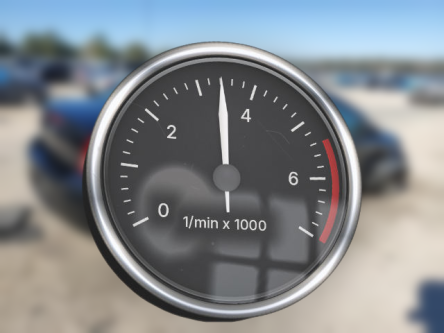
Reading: 3400 rpm
